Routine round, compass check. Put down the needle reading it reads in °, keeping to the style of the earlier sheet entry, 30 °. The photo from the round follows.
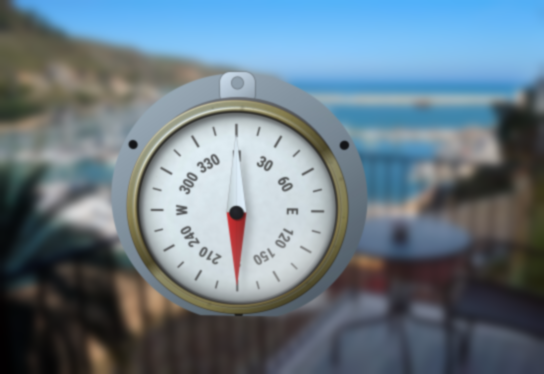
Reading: 180 °
